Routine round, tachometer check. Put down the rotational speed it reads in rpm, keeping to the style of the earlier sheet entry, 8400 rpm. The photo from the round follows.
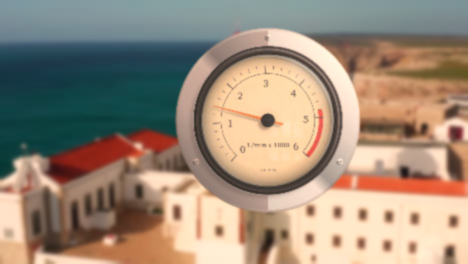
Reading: 1400 rpm
